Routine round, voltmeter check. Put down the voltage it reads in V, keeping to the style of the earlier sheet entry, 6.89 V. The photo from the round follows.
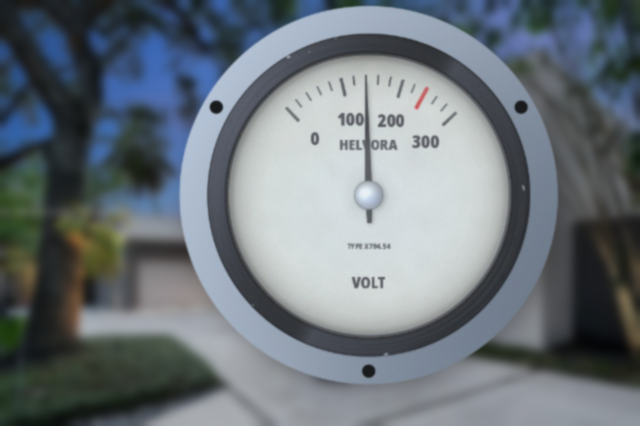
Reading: 140 V
